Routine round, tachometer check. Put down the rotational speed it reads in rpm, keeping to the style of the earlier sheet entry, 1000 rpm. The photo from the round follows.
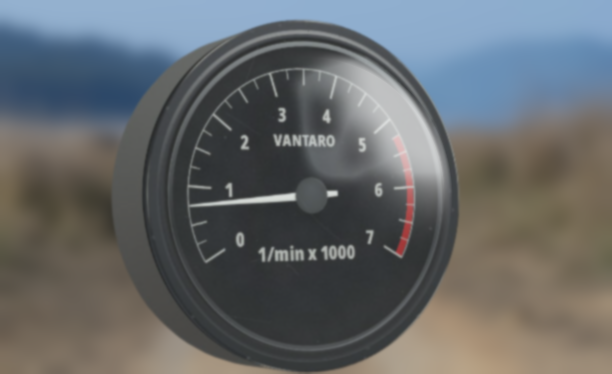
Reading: 750 rpm
